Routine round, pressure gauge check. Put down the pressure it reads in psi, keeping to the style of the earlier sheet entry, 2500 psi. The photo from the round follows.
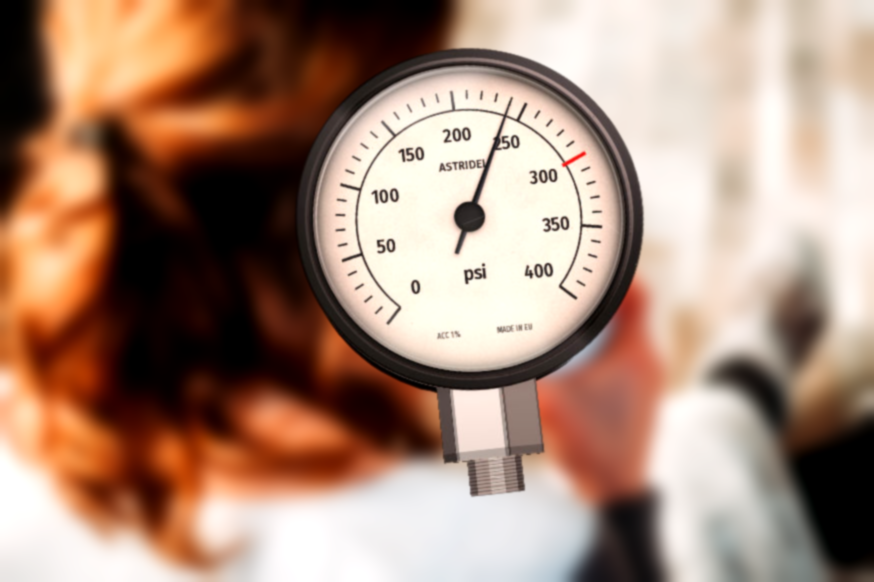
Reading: 240 psi
